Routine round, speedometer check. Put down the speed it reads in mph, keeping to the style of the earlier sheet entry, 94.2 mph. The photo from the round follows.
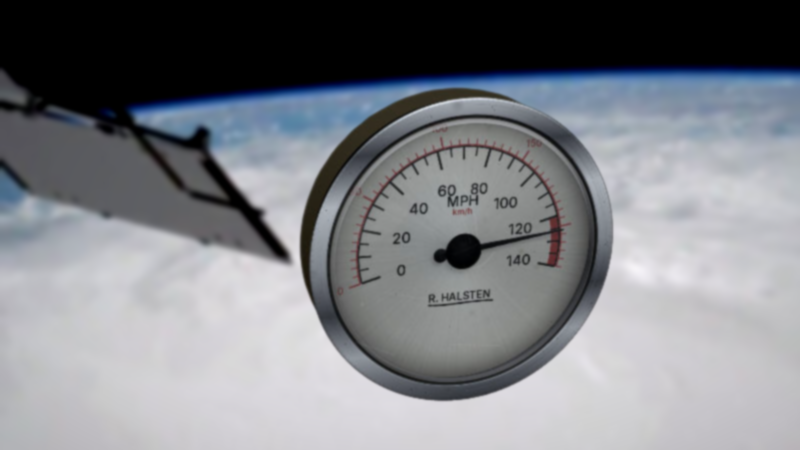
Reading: 125 mph
